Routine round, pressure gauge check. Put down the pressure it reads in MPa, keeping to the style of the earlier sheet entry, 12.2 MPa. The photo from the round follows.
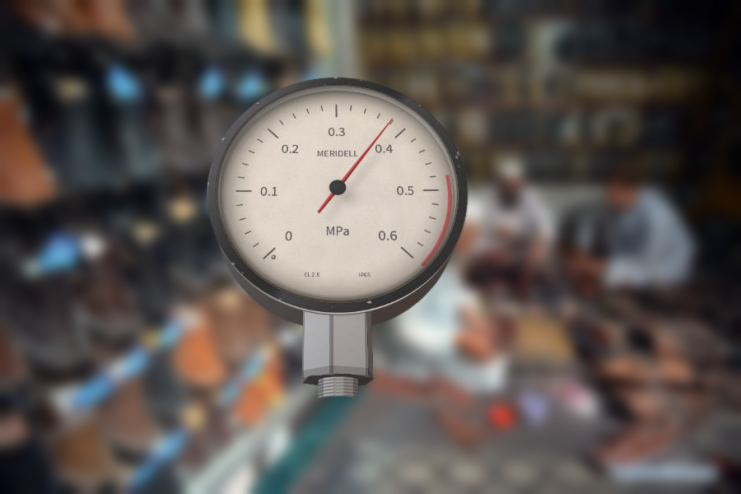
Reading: 0.38 MPa
